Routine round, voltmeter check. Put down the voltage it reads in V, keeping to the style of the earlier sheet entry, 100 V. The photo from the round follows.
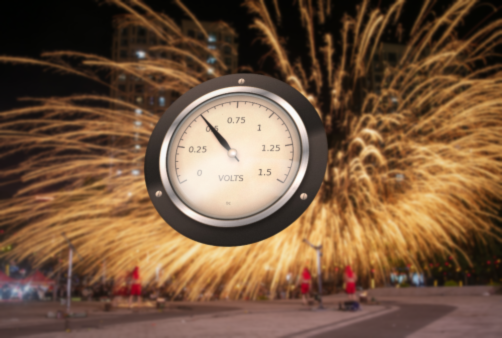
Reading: 0.5 V
